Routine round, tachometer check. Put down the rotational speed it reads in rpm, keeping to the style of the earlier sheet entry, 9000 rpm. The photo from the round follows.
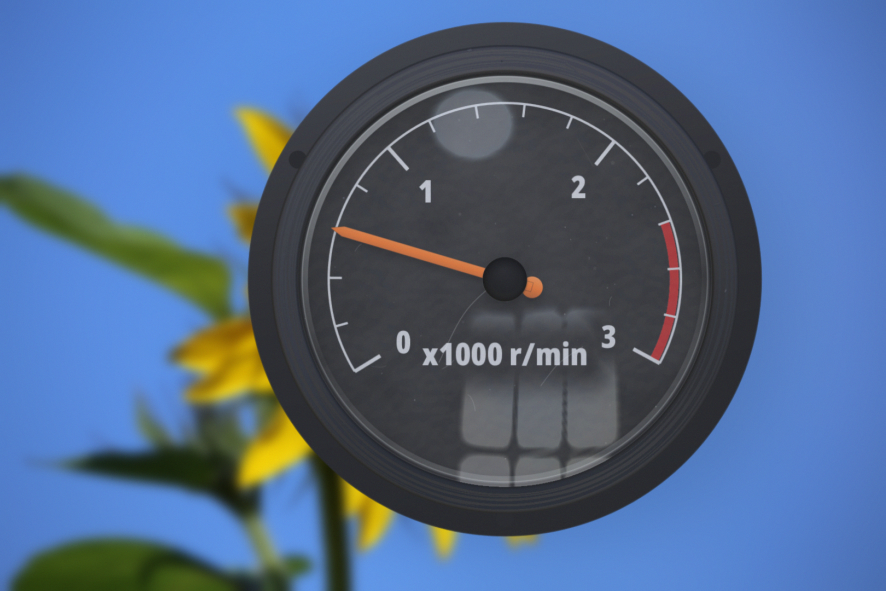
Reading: 600 rpm
